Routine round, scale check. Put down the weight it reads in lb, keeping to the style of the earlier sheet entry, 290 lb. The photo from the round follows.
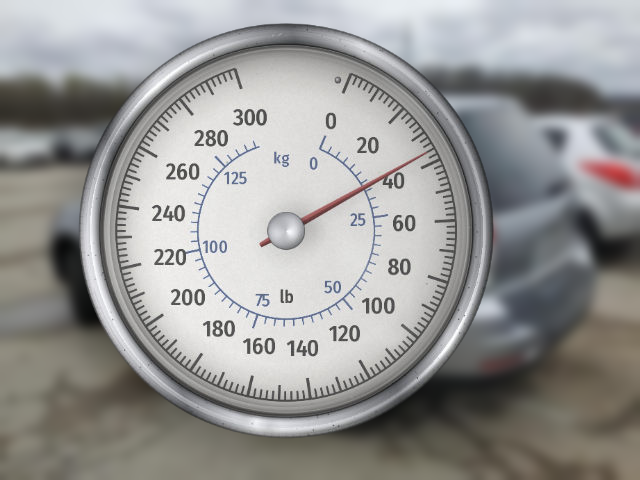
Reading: 36 lb
